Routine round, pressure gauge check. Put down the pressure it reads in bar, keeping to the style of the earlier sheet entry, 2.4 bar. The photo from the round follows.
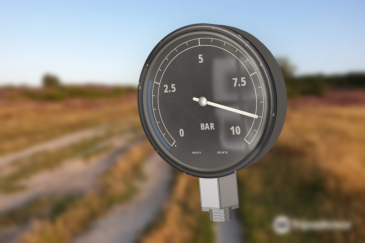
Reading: 9 bar
